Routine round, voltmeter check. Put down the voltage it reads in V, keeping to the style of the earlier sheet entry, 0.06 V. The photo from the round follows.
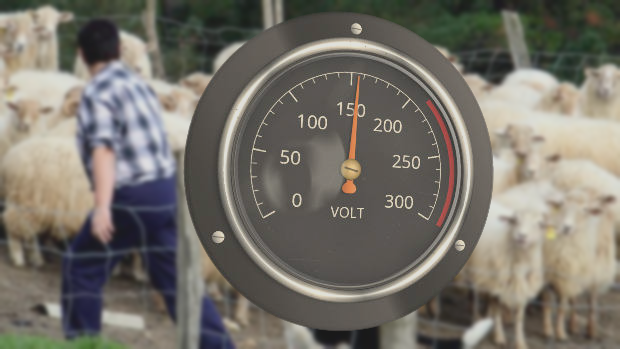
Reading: 155 V
